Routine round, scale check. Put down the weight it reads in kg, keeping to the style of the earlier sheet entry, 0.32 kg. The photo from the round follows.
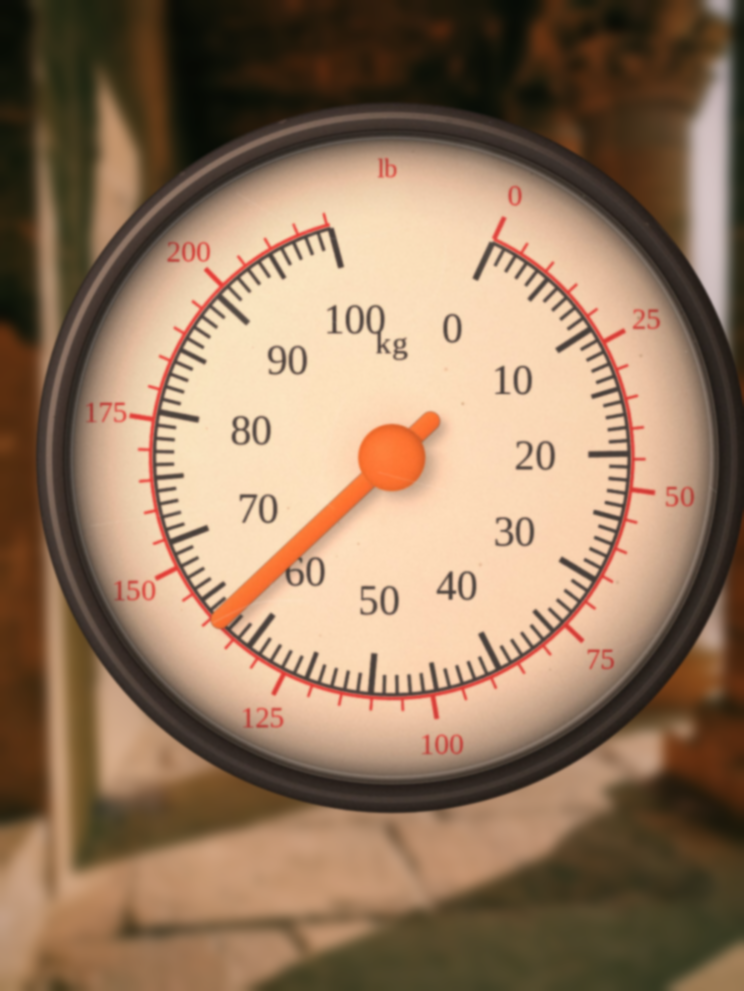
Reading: 63 kg
